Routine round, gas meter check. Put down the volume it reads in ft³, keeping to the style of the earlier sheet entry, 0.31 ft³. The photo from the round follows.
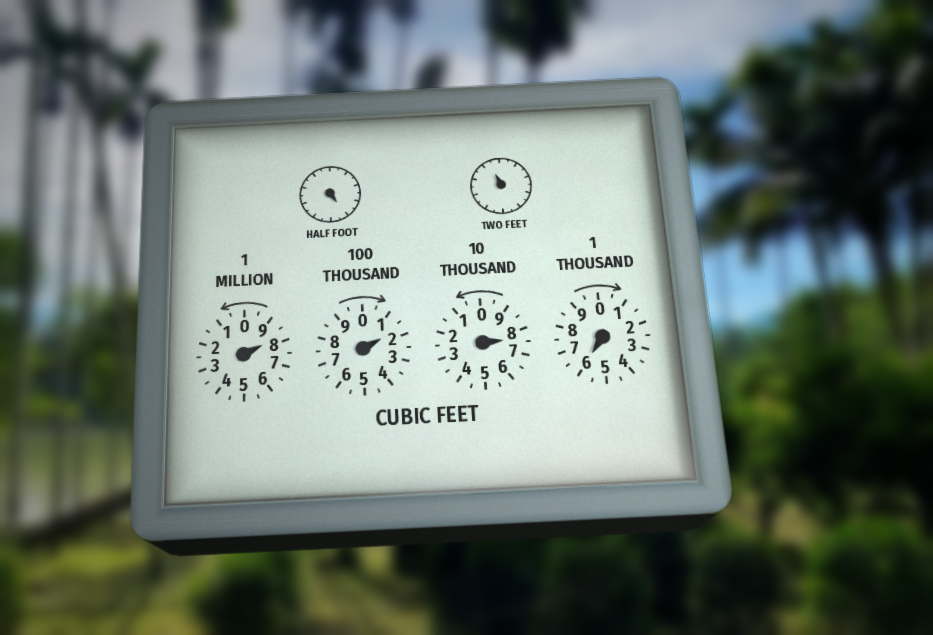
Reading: 817600 ft³
